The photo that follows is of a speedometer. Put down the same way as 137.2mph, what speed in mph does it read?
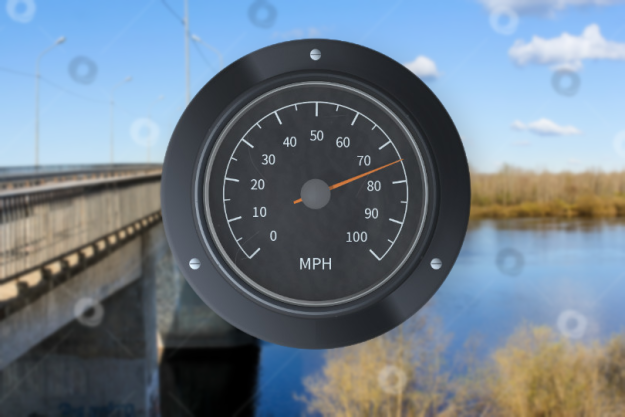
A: 75mph
